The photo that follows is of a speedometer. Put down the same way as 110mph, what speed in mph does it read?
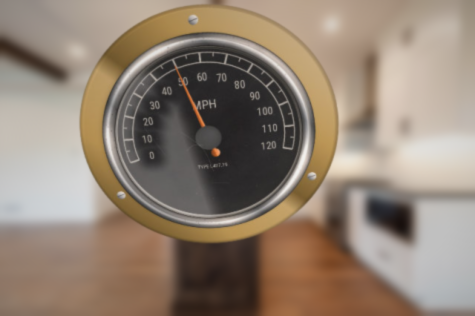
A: 50mph
